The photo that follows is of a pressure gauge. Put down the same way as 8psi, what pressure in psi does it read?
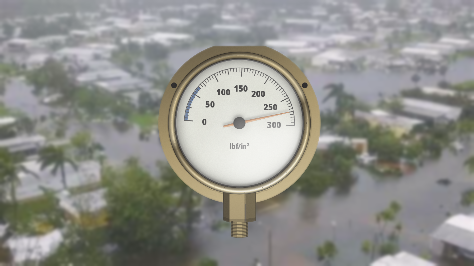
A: 275psi
